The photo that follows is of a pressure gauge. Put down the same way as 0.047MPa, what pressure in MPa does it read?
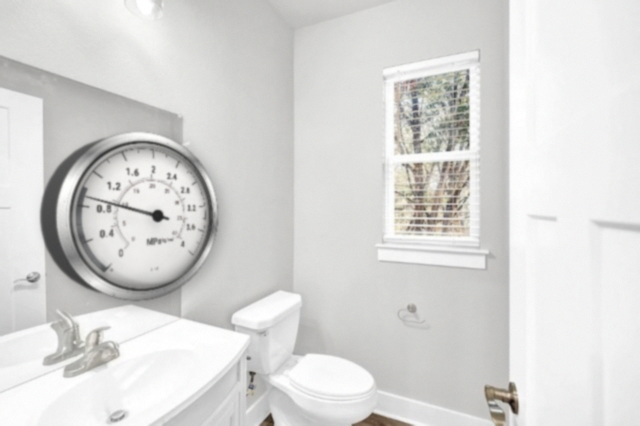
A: 0.9MPa
